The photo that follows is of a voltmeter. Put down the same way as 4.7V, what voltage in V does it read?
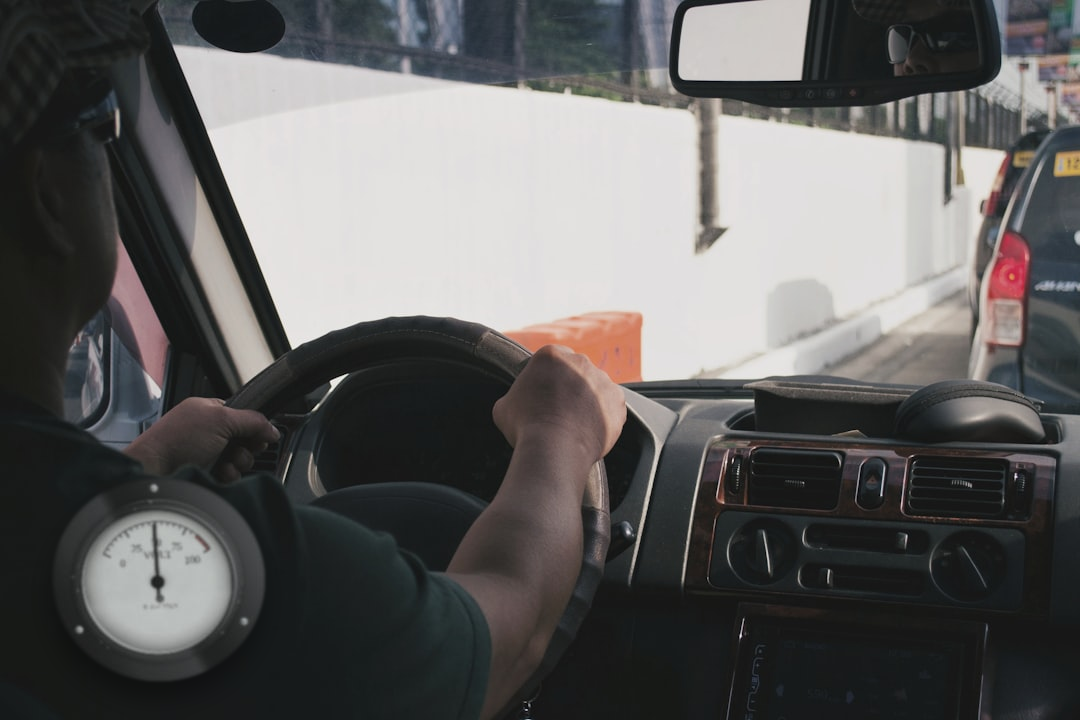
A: 50V
